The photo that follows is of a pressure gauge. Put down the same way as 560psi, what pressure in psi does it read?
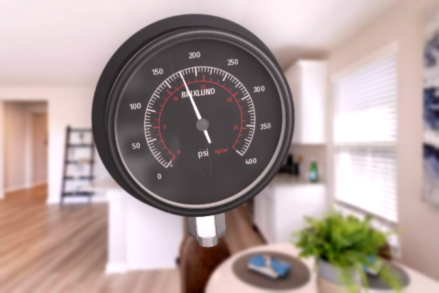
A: 175psi
